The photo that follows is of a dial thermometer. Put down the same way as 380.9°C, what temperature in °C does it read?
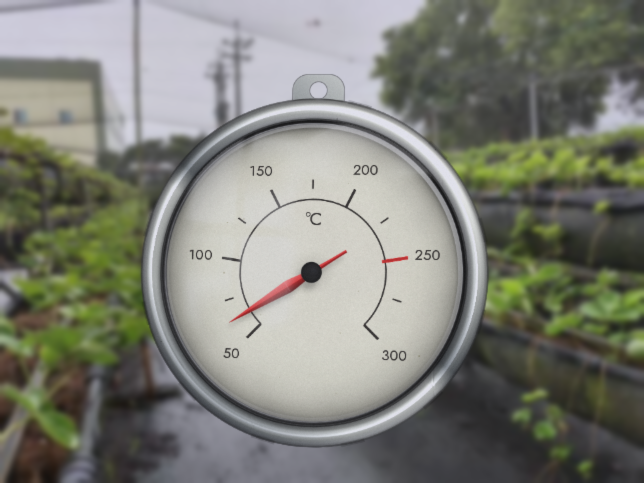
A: 62.5°C
